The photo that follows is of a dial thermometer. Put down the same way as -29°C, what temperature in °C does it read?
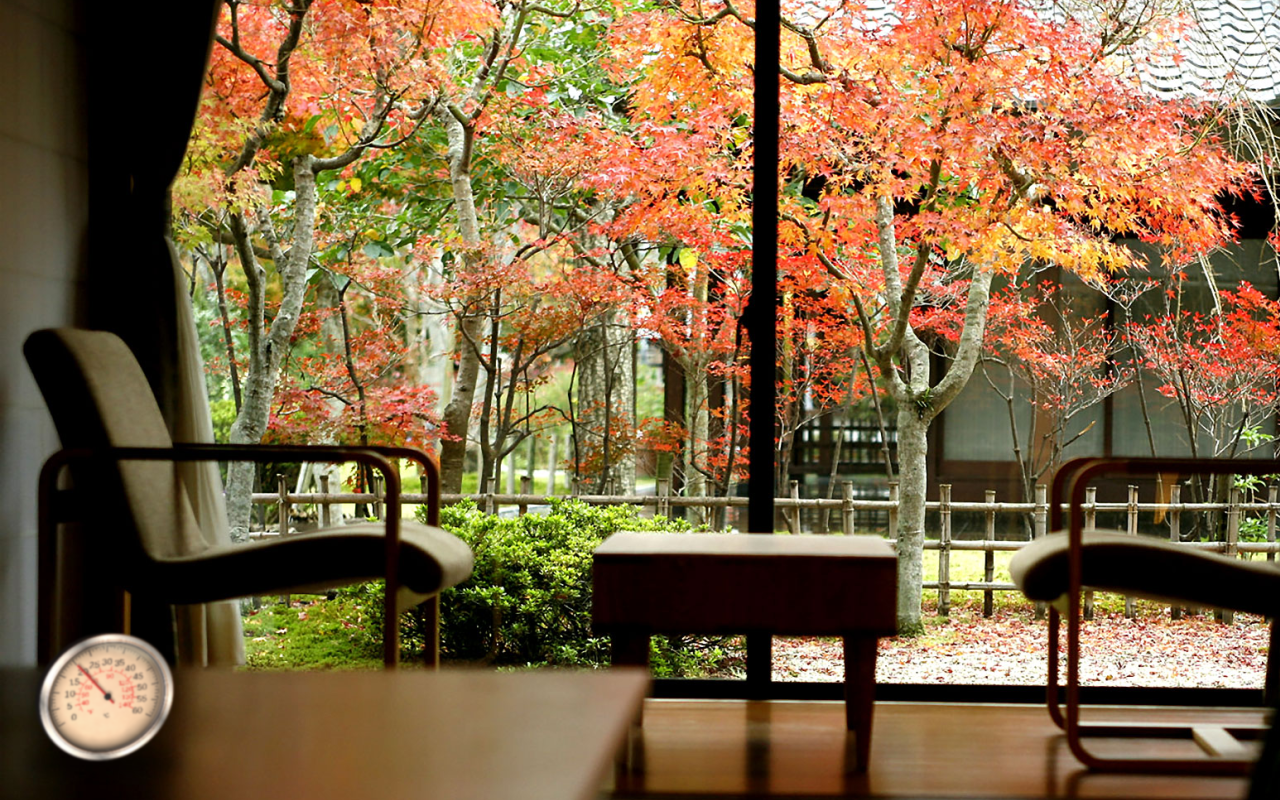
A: 20°C
